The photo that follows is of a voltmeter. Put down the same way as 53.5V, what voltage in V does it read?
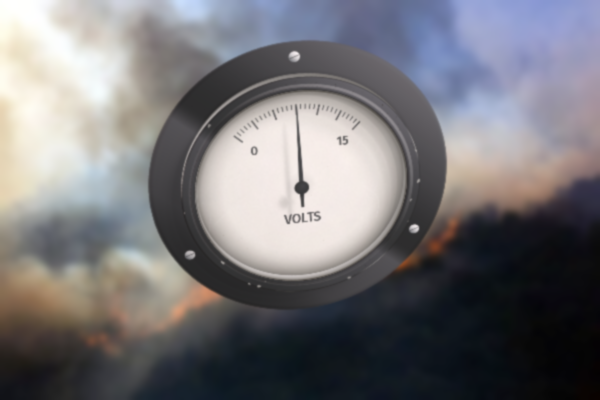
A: 7.5V
